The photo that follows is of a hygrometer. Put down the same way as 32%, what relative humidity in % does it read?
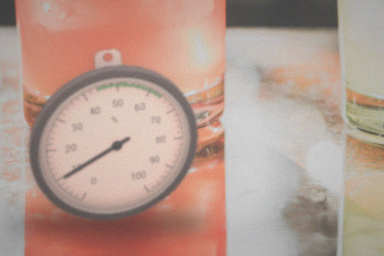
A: 10%
